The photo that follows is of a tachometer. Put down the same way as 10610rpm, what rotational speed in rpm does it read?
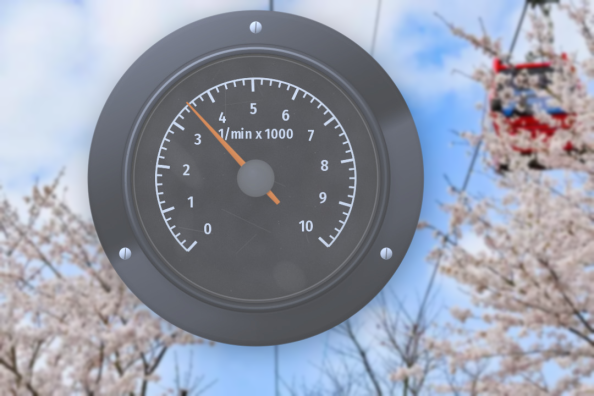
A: 3500rpm
